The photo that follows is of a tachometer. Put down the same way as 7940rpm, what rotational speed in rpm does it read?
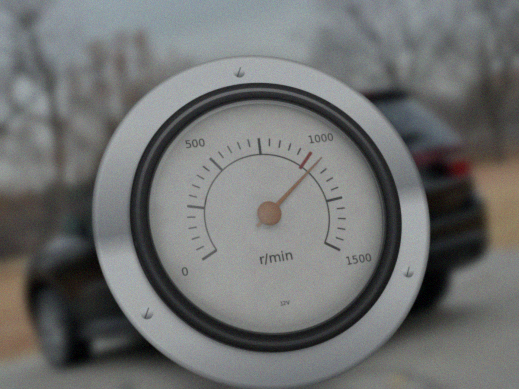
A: 1050rpm
